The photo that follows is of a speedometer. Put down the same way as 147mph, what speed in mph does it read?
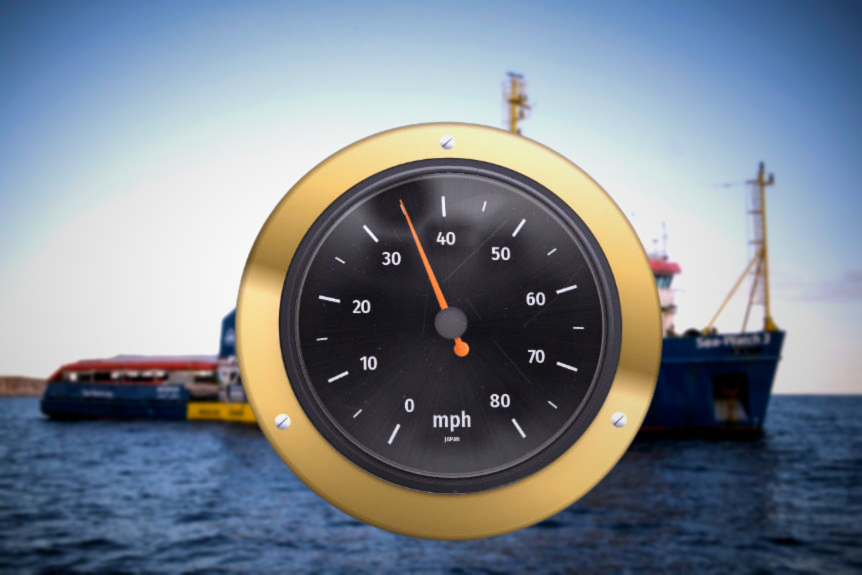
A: 35mph
